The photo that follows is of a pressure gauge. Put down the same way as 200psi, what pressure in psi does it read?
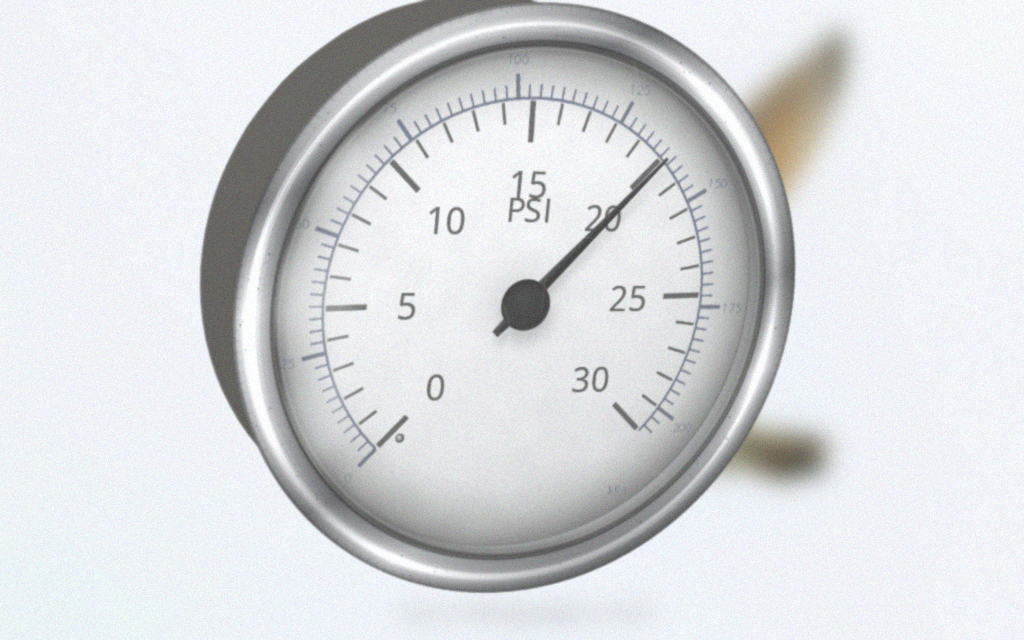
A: 20psi
